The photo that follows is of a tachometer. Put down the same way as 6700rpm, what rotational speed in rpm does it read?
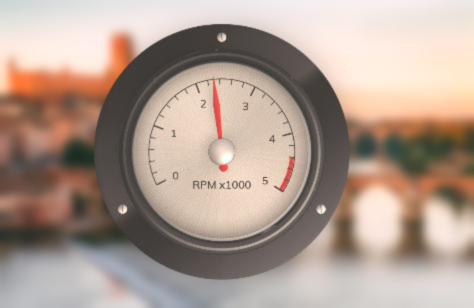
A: 2300rpm
